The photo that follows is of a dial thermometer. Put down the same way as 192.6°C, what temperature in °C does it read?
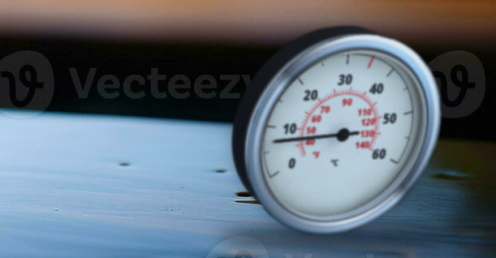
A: 7.5°C
